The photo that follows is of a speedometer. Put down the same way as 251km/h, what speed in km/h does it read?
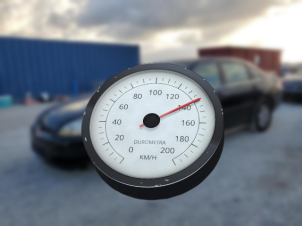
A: 140km/h
